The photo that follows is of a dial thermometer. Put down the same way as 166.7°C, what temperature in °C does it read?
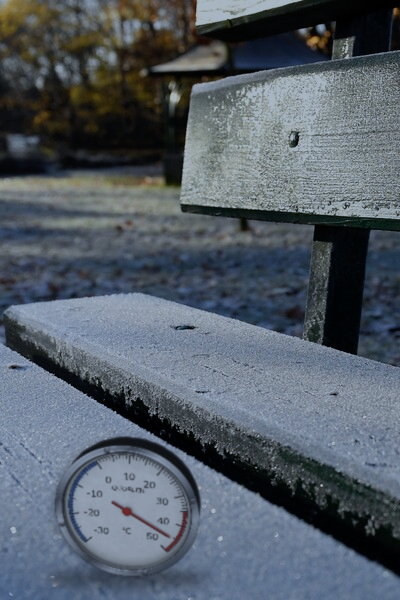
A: 45°C
